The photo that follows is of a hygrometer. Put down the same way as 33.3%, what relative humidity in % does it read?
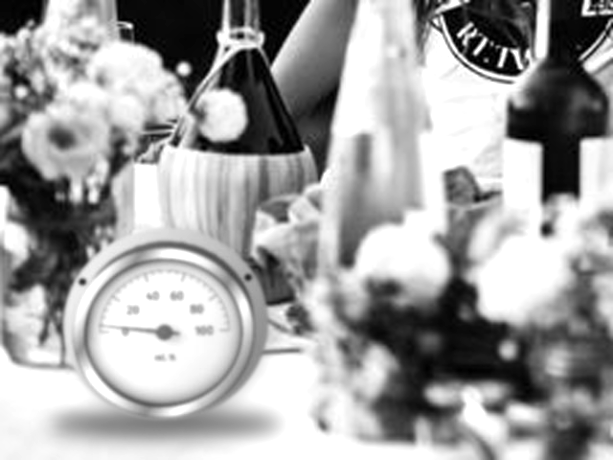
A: 4%
